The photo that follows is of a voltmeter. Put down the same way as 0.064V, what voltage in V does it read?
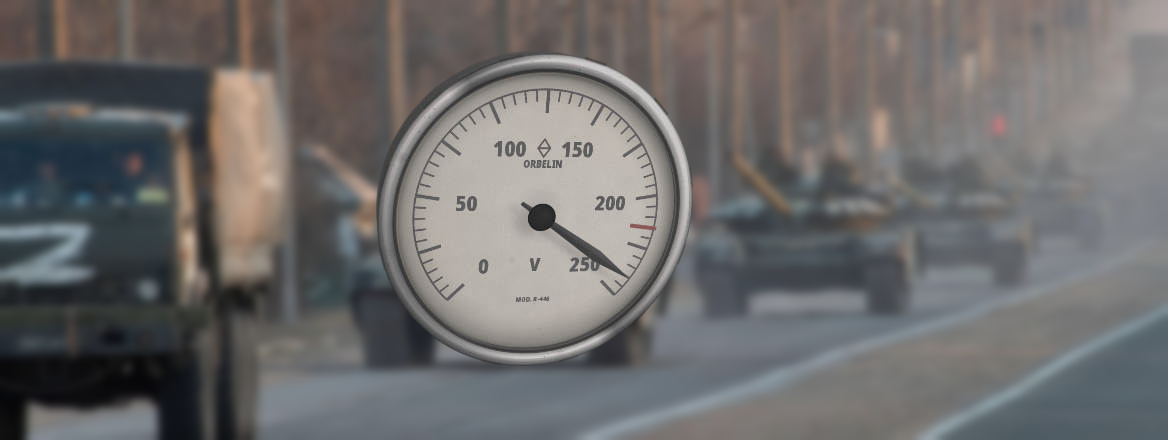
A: 240V
